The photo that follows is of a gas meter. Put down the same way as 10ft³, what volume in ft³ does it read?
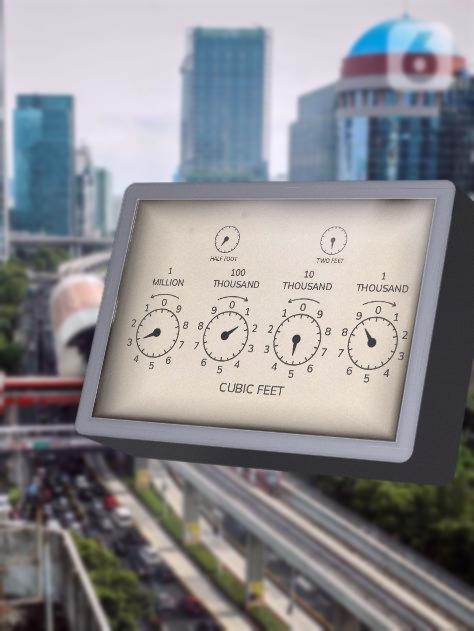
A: 314900ft³
